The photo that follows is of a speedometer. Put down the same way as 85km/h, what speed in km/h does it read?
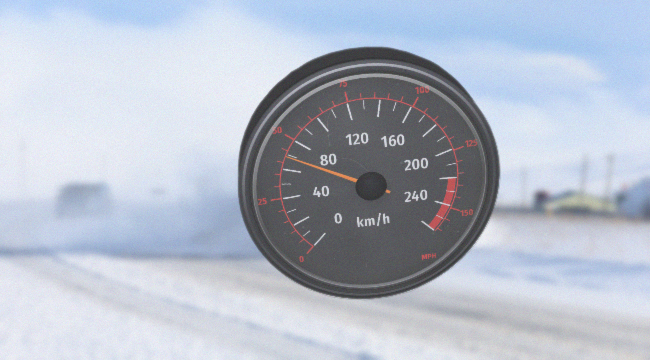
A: 70km/h
